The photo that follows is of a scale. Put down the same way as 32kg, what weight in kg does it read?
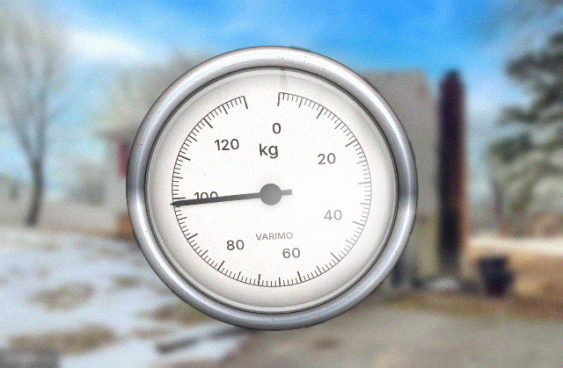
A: 99kg
